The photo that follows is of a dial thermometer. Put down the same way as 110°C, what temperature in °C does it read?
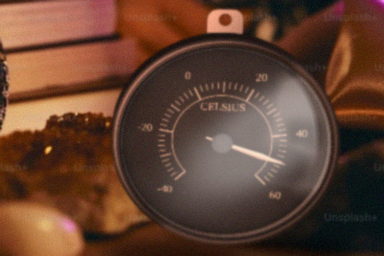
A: 50°C
